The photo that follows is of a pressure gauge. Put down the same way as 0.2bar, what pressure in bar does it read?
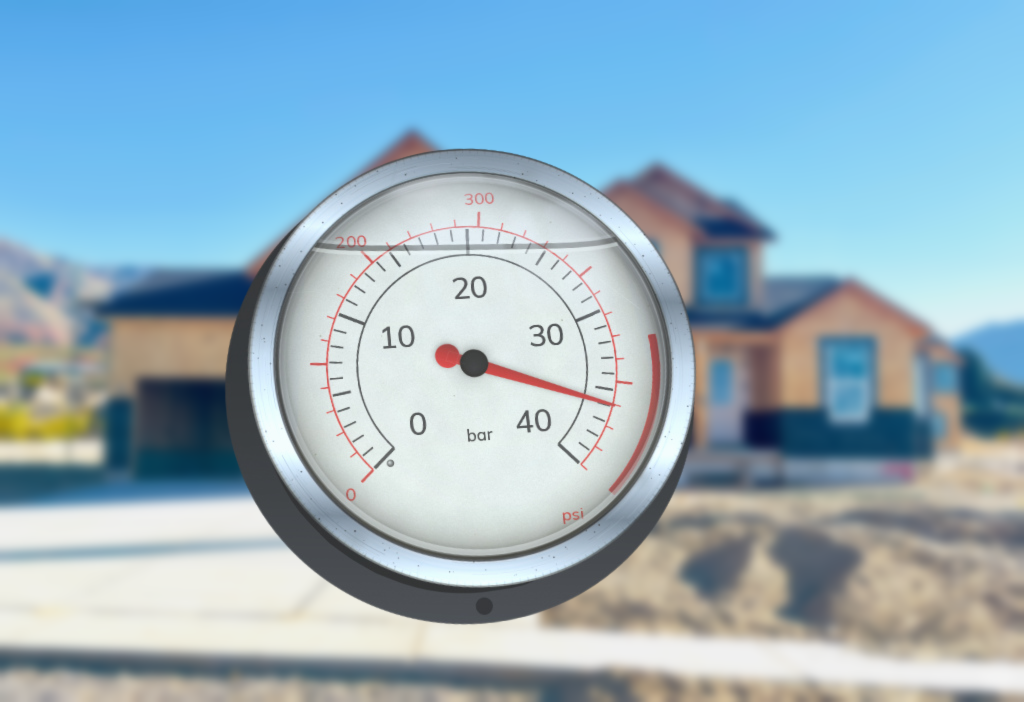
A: 36bar
